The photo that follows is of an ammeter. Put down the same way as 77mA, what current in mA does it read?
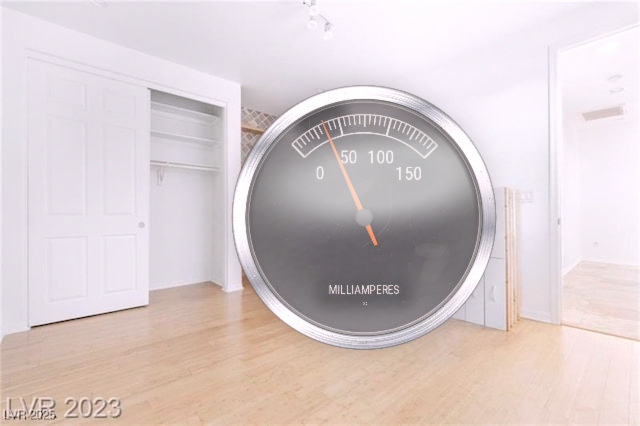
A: 35mA
